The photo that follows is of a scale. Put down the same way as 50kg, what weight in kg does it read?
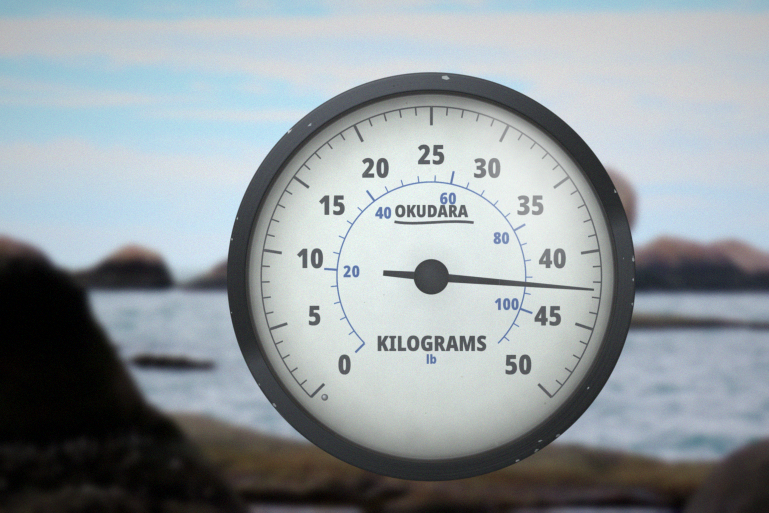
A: 42.5kg
